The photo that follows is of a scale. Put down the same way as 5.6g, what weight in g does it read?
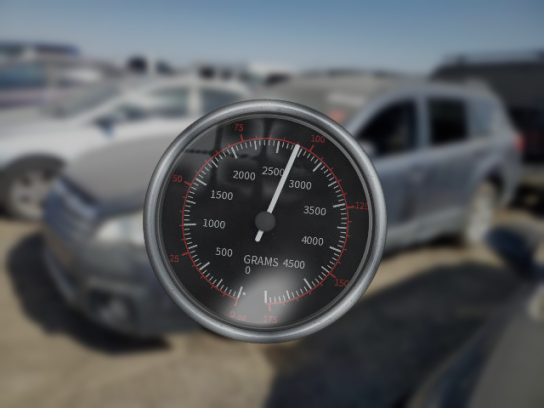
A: 2700g
